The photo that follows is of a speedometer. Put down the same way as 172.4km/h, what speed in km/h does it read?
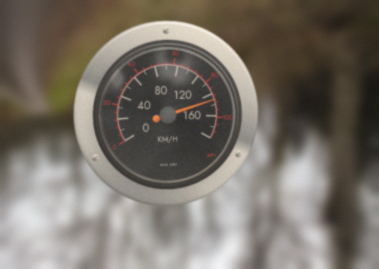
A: 145km/h
